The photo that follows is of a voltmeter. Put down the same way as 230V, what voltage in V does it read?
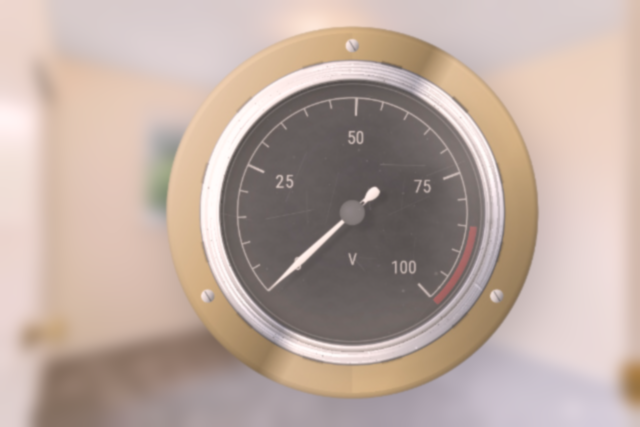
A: 0V
